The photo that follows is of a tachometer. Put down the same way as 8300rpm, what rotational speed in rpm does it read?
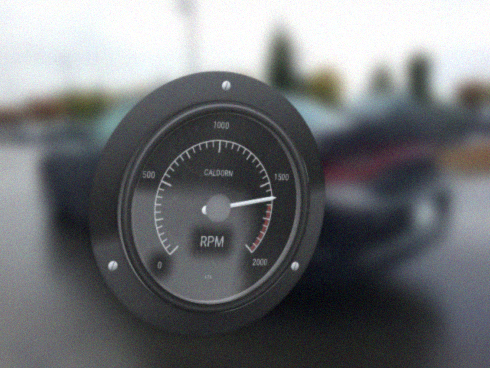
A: 1600rpm
